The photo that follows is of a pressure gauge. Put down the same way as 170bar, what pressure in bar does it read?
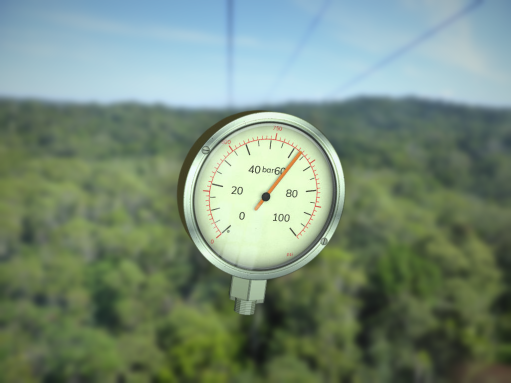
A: 62.5bar
